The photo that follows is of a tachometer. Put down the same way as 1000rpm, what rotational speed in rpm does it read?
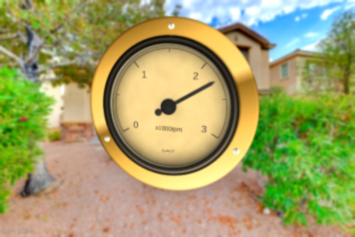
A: 2250rpm
